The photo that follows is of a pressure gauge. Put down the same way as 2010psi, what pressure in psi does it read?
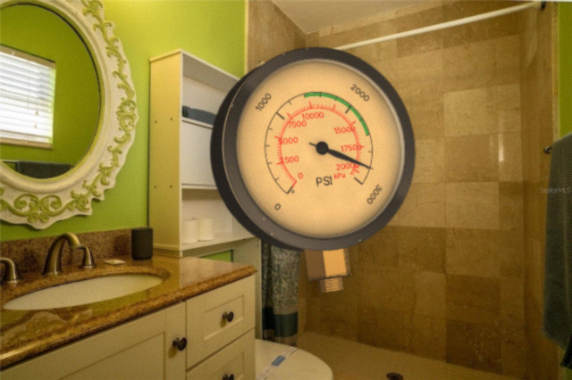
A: 2800psi
